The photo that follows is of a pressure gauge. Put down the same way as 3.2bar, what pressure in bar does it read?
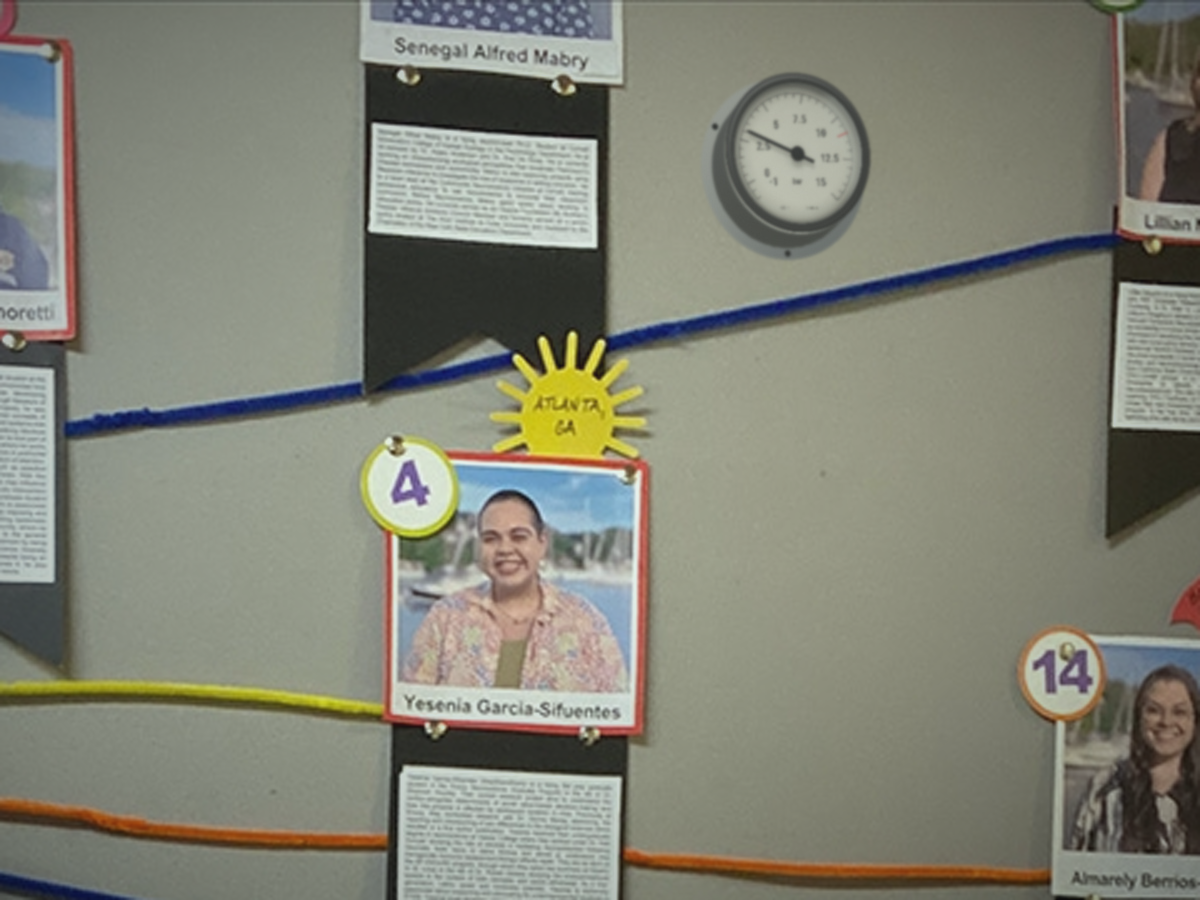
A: 3bar
